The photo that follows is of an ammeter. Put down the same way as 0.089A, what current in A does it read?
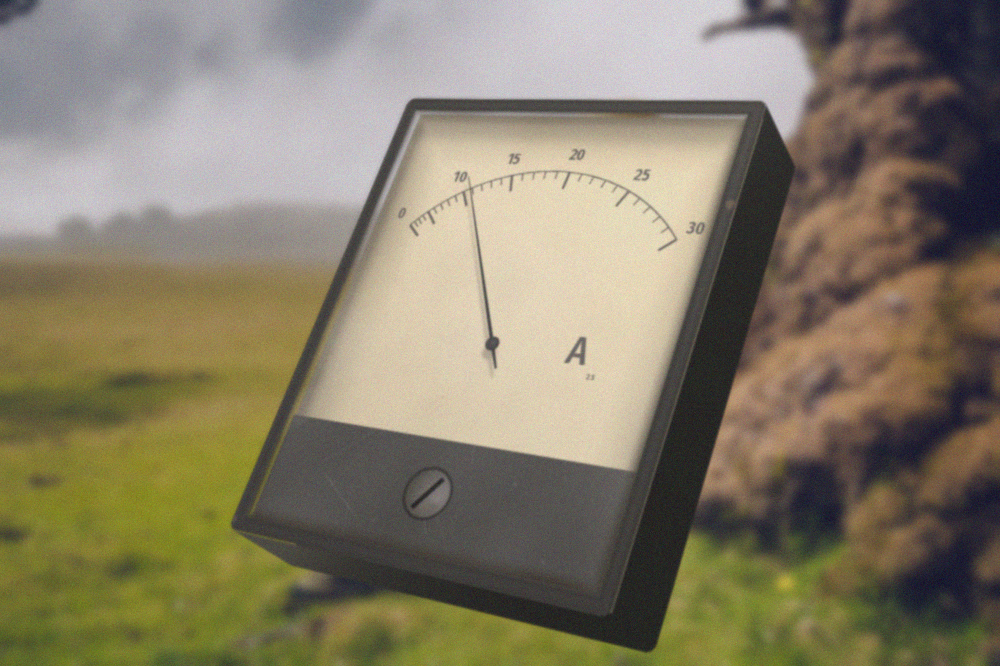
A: 11A
